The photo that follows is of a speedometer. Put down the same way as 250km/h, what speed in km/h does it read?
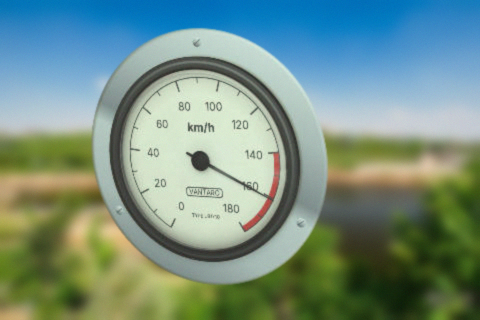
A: 160km/h
